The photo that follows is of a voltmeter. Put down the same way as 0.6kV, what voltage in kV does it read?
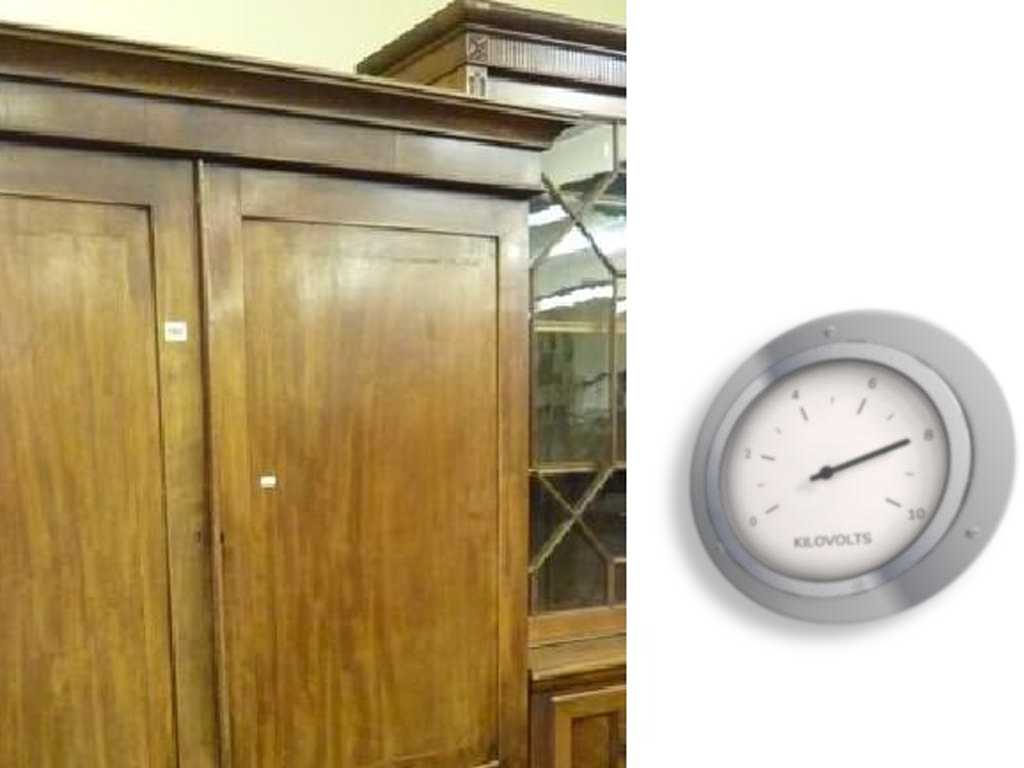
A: 8kV
